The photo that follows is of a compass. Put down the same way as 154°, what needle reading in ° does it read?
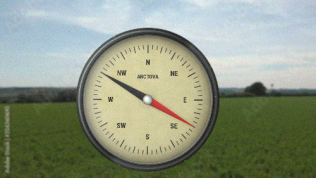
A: 120°
